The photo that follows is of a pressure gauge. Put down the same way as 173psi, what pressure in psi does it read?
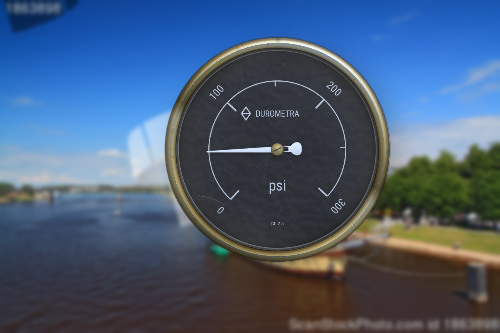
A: 50psi
